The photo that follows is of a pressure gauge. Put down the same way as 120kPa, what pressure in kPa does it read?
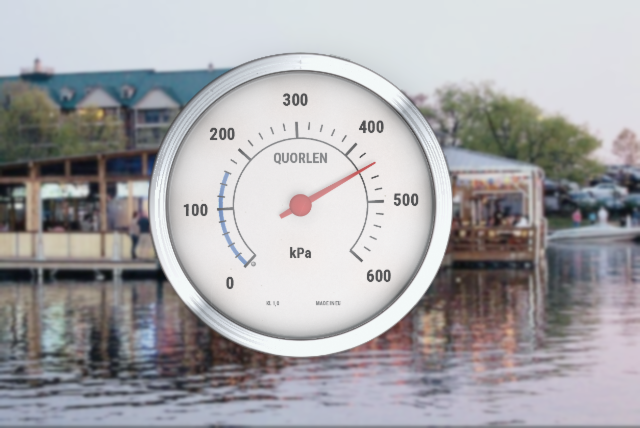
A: 440kPa
